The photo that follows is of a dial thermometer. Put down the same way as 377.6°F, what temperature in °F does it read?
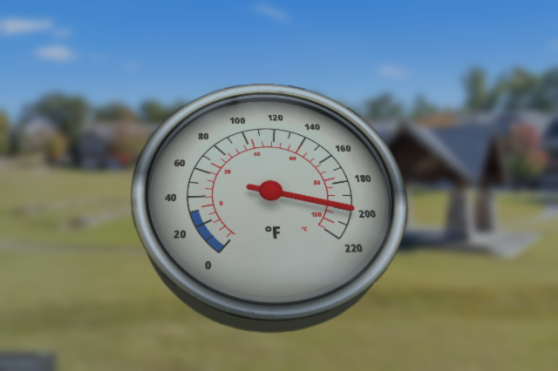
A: 200°F
